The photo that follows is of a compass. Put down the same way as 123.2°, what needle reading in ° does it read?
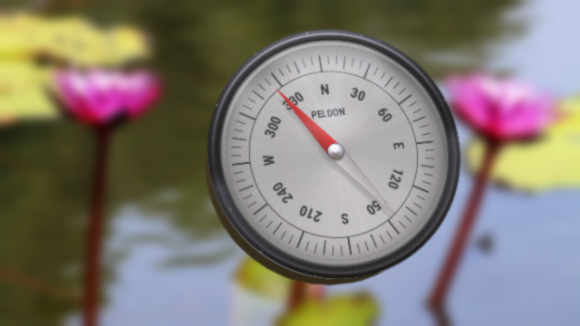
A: 325°
